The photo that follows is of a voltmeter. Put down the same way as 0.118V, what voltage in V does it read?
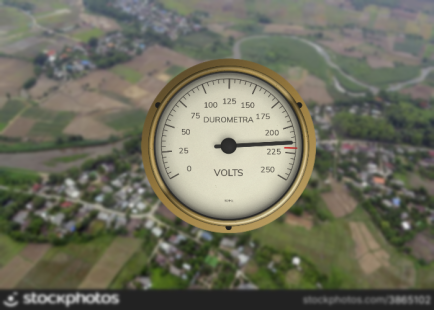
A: 215V
